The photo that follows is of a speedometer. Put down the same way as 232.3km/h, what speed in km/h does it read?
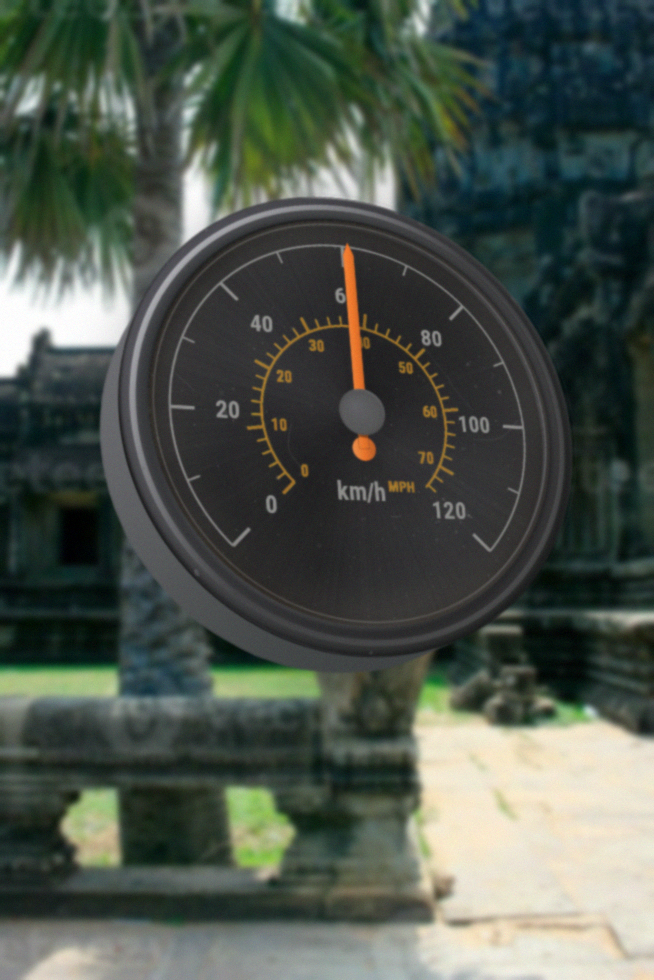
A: 60km/h
